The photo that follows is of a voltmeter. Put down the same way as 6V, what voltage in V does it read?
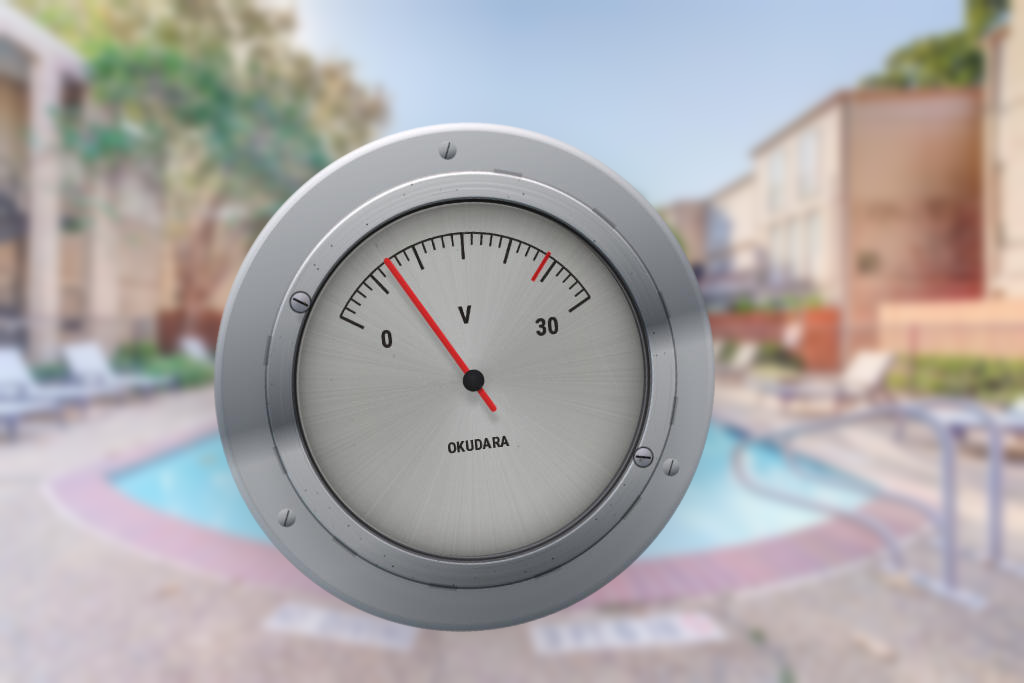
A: 7V
